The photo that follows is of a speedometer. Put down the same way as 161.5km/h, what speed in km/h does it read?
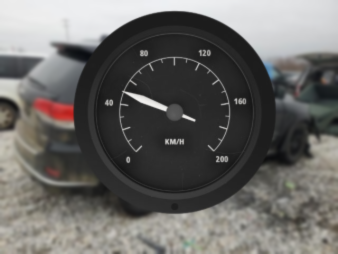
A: 50km/h
